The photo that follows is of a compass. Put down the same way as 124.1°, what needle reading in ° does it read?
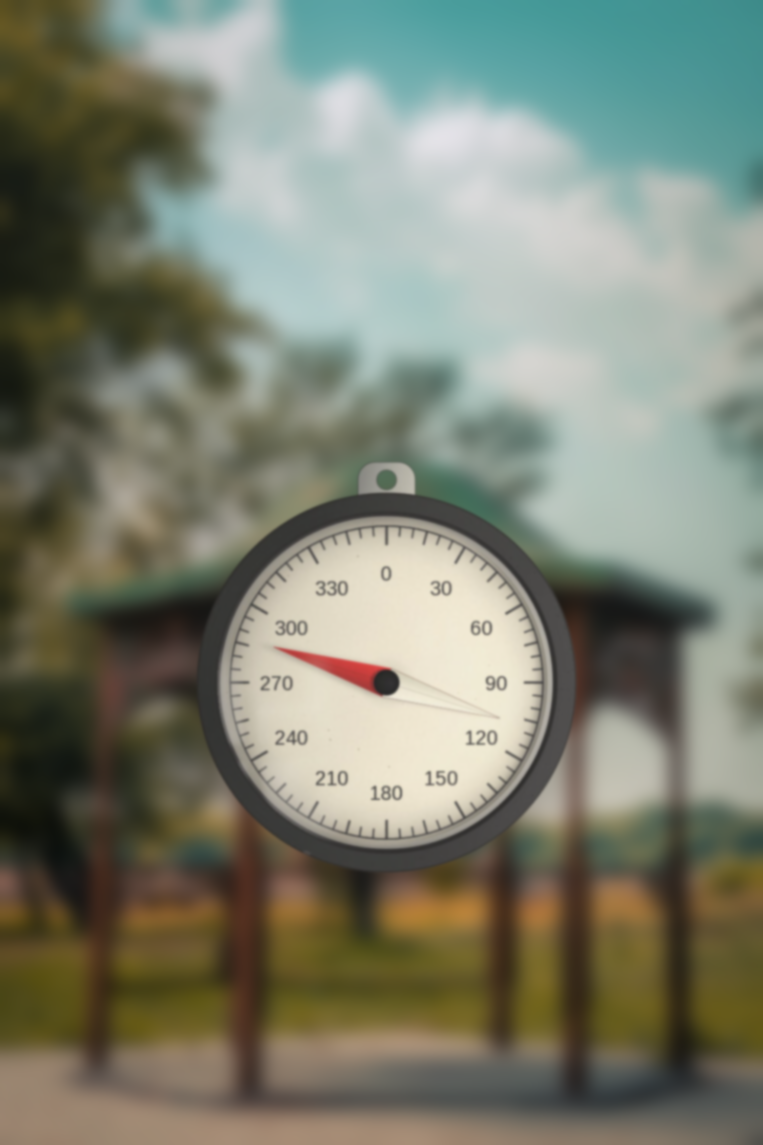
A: 287.5°
